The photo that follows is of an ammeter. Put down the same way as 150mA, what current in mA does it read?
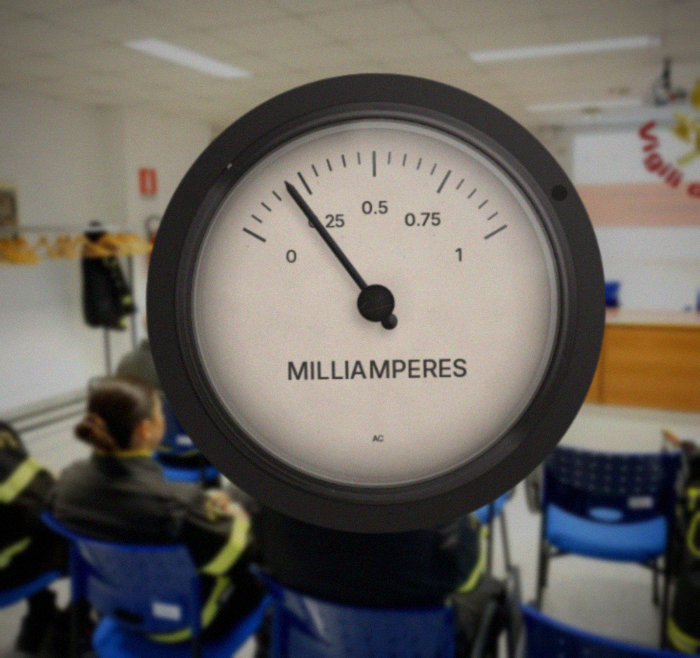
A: 0.2mA
